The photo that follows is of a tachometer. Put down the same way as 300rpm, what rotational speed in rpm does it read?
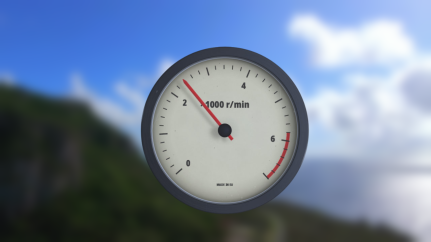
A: 2400rpm
